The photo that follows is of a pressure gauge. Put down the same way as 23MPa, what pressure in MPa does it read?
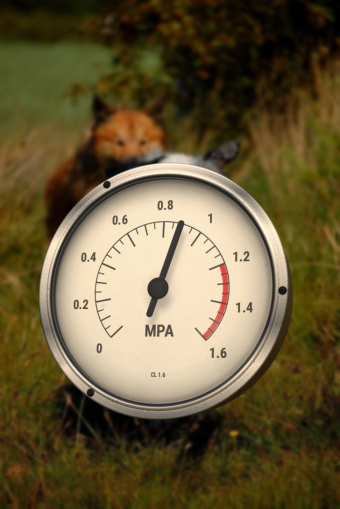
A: 0.9MPa
